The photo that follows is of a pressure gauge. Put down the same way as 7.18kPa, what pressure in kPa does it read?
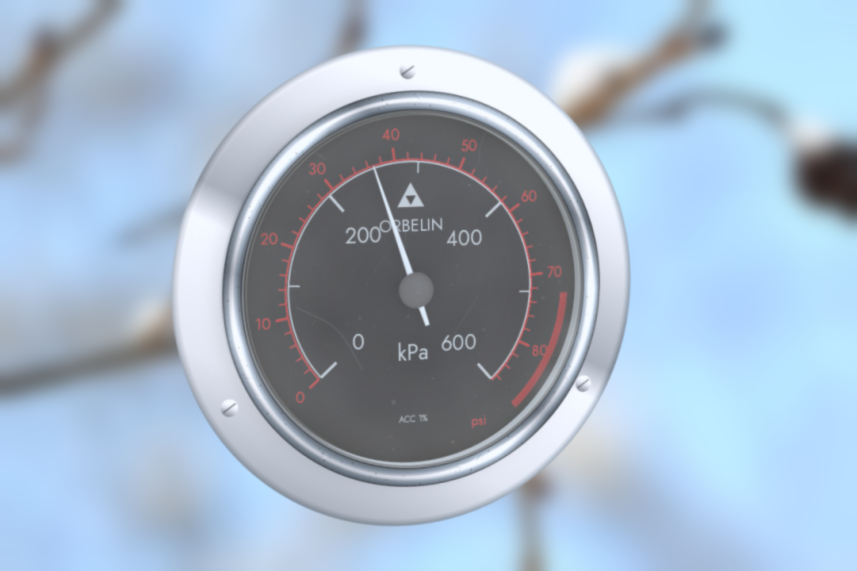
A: 250kPa
